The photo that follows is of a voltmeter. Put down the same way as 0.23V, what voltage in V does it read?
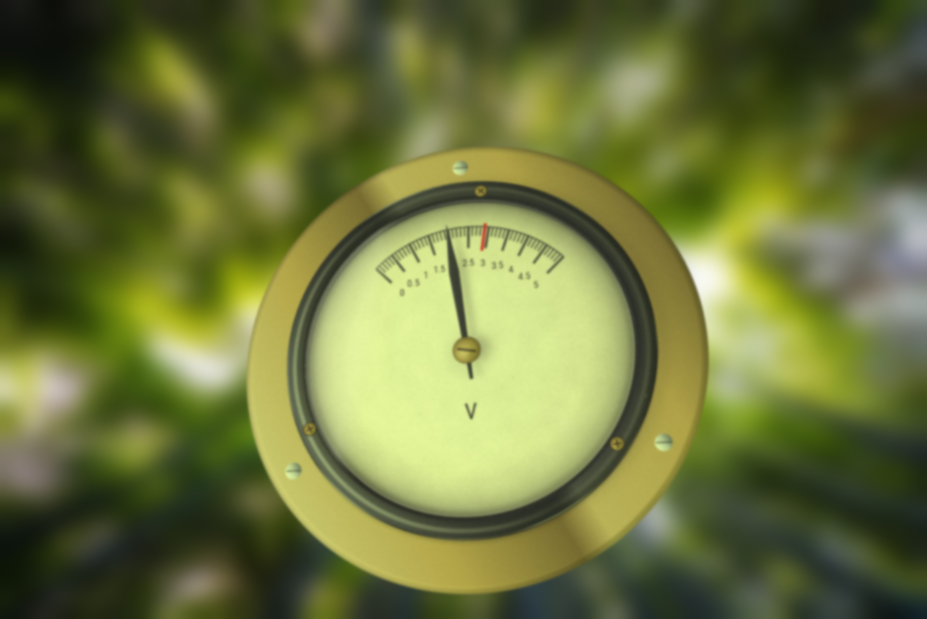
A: 2V
